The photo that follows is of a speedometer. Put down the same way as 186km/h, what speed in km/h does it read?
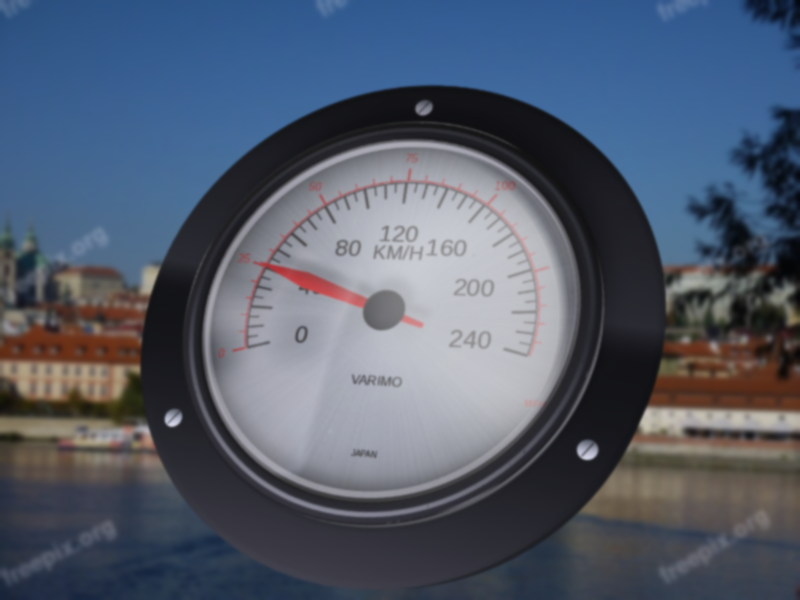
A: 40km/h
